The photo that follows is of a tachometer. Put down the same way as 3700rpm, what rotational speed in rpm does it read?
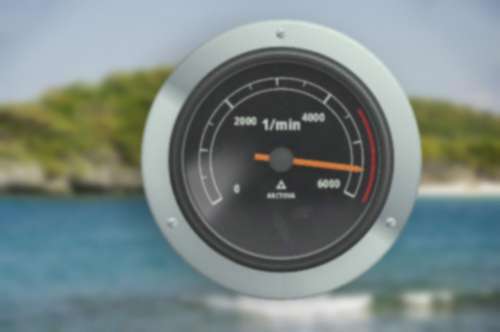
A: 5500rpm
